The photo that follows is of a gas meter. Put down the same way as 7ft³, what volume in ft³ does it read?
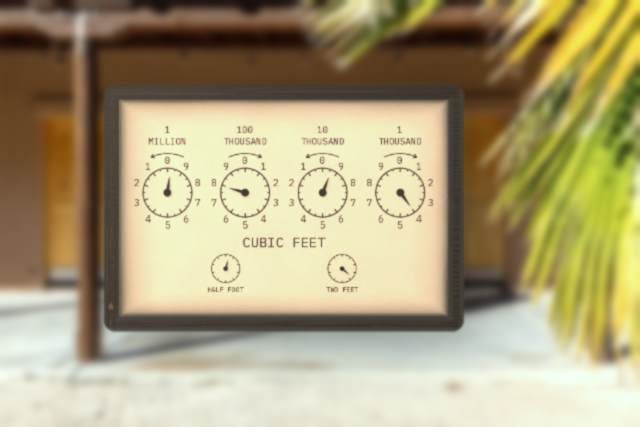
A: 979400ft³
